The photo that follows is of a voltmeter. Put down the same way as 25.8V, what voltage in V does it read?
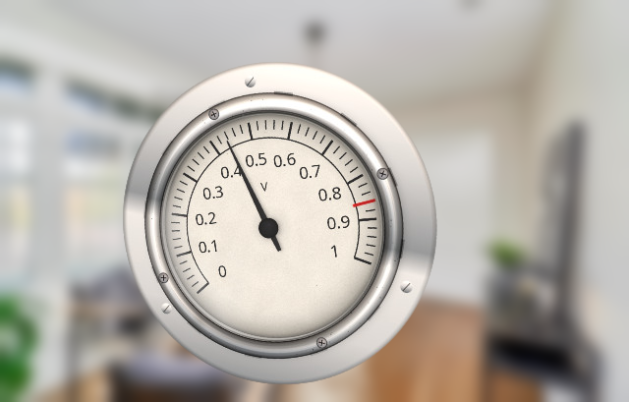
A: 0.44V
